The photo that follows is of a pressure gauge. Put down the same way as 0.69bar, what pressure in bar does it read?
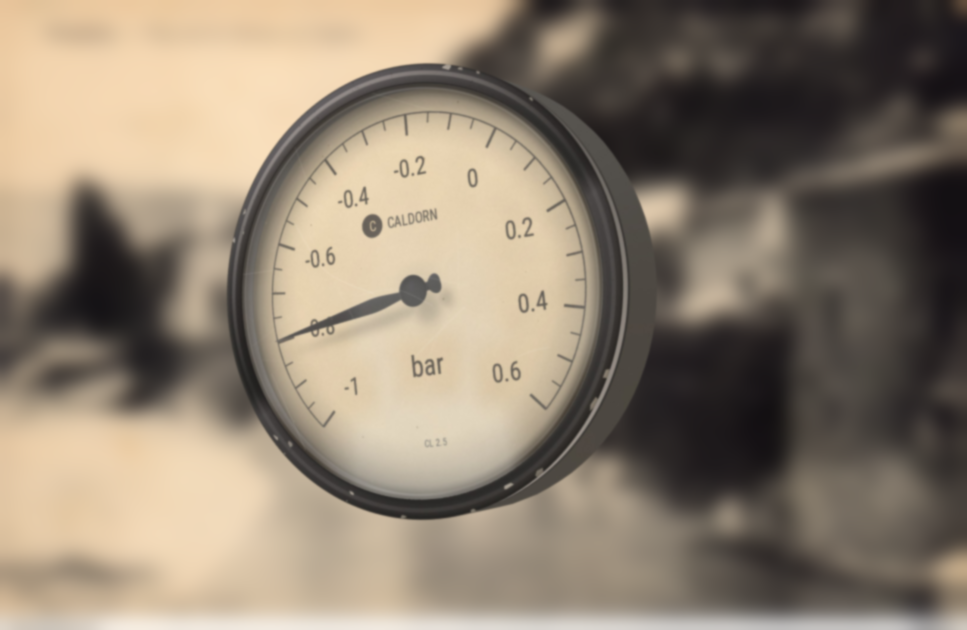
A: -0.8bar
